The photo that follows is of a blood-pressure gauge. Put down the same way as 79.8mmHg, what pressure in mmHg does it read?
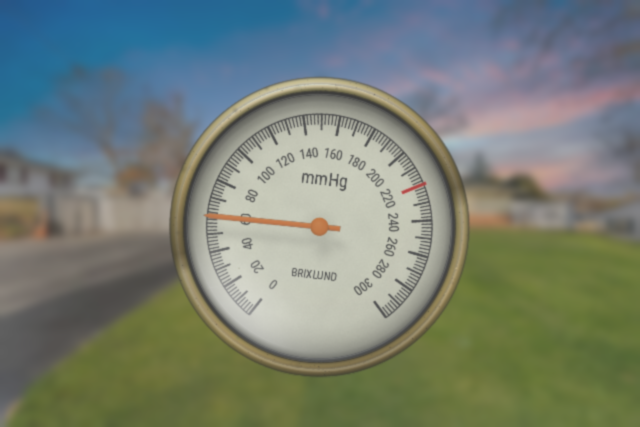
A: 60mmHg
